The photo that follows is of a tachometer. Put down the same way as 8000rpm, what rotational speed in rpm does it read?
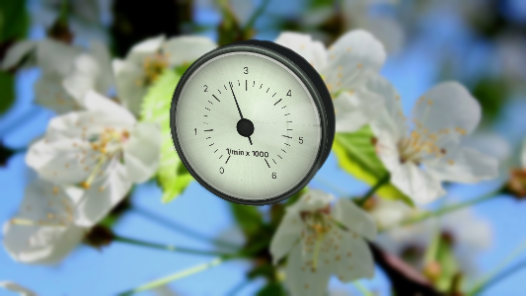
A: 2600rpm
